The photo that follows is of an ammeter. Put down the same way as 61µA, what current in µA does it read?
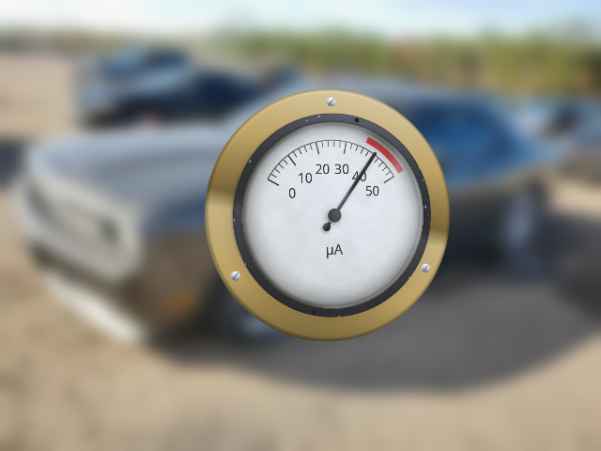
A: 40µA
